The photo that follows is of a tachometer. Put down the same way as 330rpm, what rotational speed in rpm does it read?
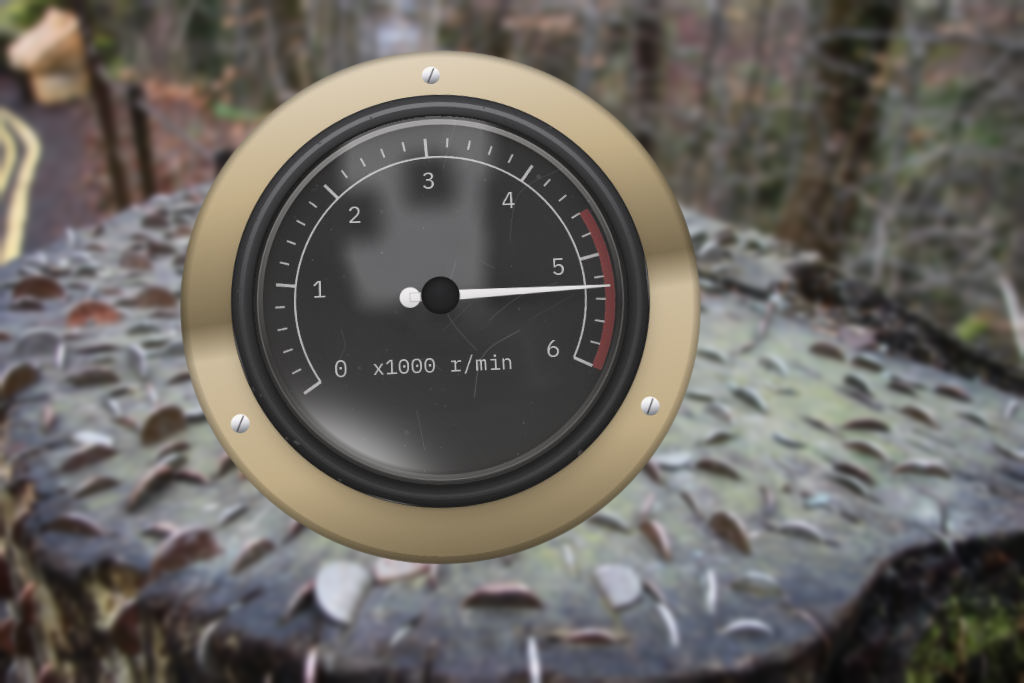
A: 5300rpm
